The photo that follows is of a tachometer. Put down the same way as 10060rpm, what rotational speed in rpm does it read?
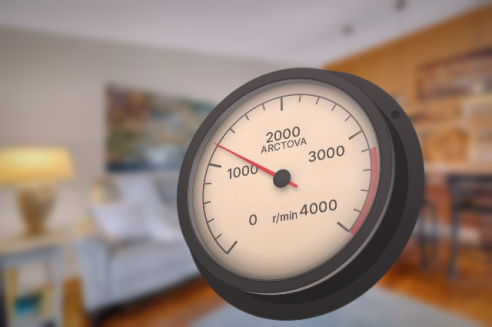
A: 1200rpm
